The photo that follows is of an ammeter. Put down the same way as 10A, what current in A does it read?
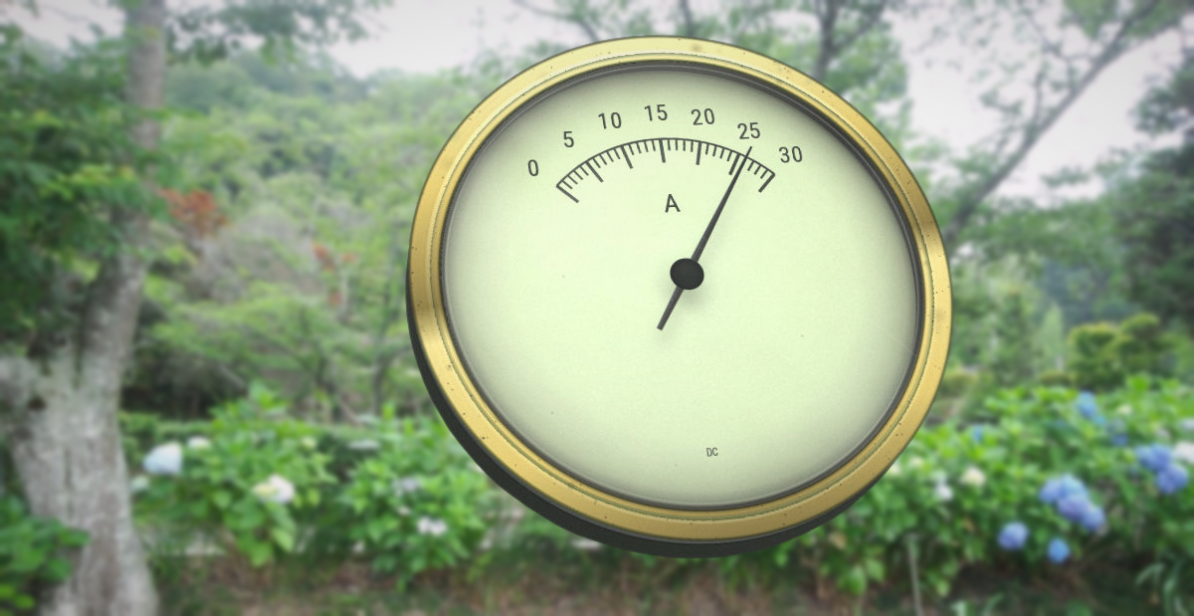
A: 26A
